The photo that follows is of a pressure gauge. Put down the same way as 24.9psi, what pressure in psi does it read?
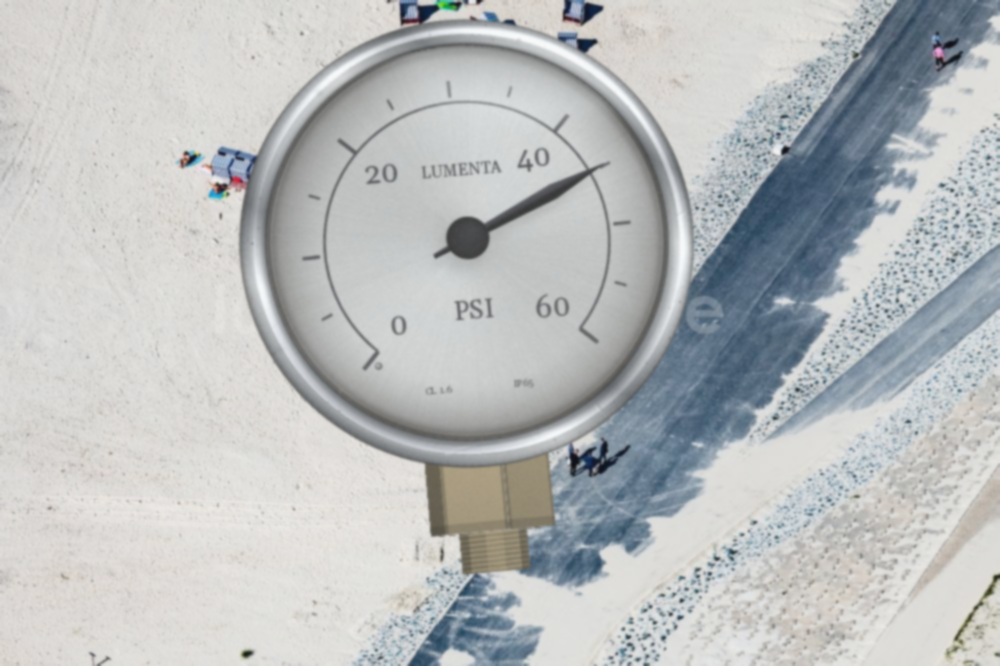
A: 45psi
